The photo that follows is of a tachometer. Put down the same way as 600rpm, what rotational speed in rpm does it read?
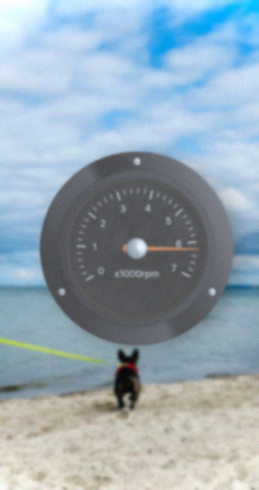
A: 6200rpm
